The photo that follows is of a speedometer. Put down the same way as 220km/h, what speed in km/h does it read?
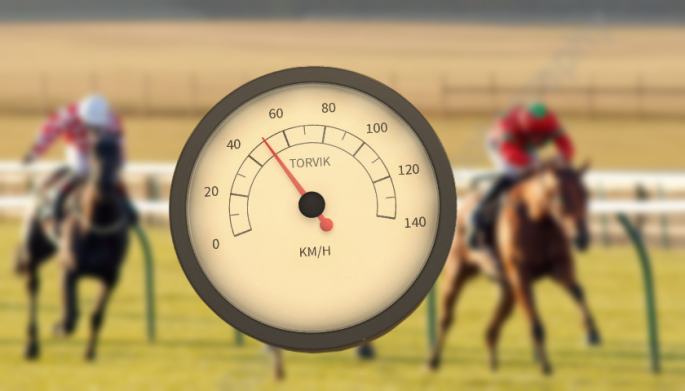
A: 50km/h
